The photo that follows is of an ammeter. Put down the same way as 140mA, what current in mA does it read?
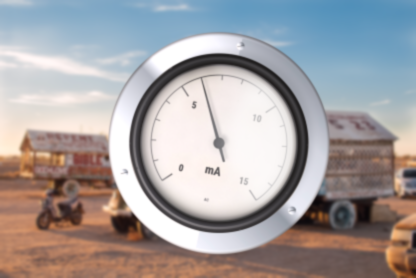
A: 6mA
